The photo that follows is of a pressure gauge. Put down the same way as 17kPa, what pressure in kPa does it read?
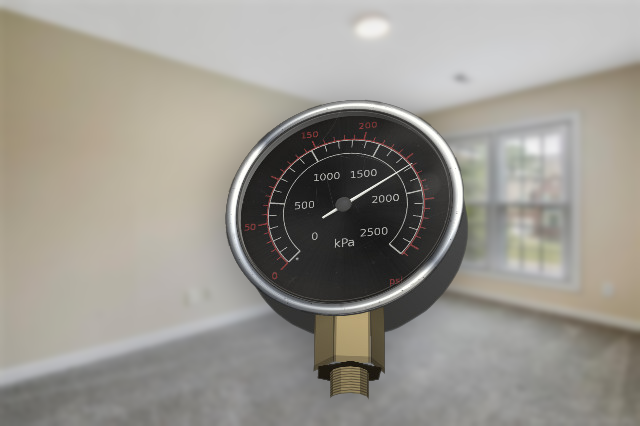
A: 1800kPa
